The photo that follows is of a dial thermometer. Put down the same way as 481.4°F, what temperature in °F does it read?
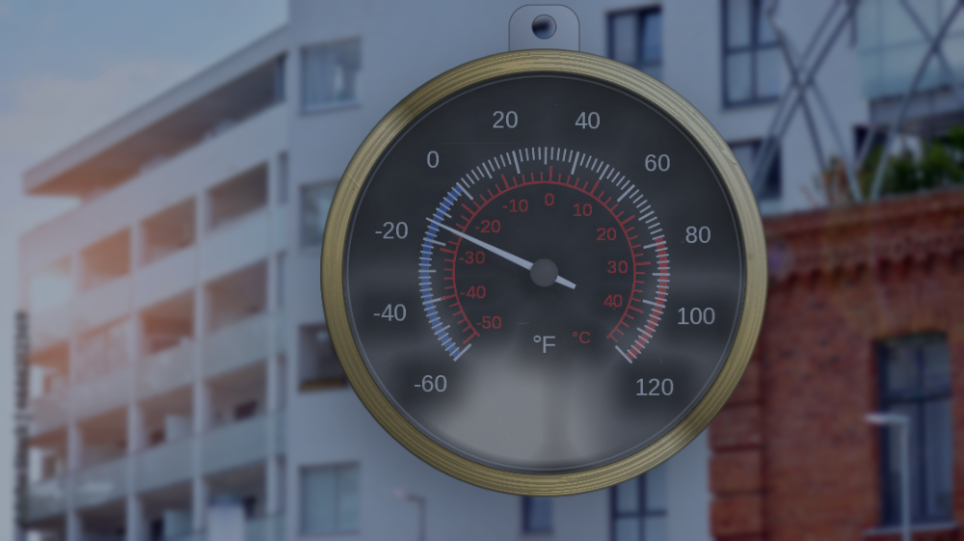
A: -14°F
